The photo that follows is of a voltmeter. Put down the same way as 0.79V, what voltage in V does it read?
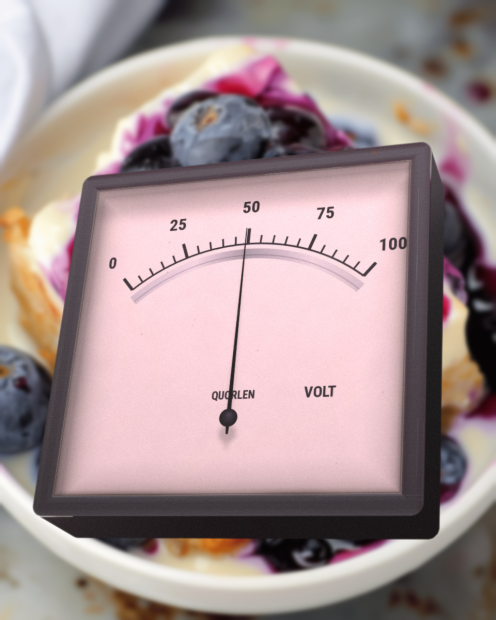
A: 50V
